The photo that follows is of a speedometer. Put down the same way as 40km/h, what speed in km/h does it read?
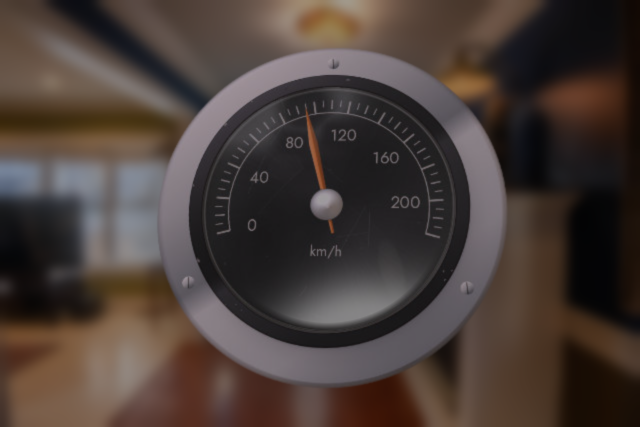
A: 95km/h
